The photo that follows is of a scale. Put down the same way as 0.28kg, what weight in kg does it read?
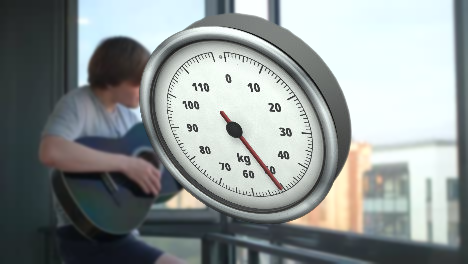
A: 50kg
